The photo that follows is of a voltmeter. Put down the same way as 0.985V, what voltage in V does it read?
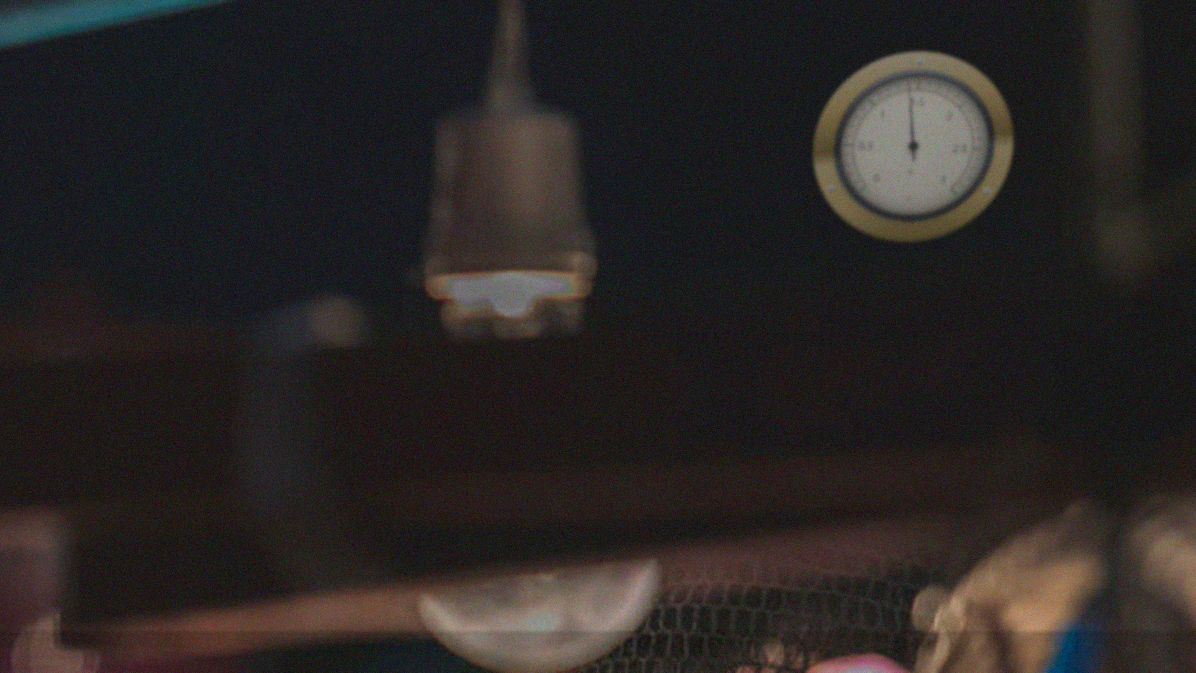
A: 1.4V
